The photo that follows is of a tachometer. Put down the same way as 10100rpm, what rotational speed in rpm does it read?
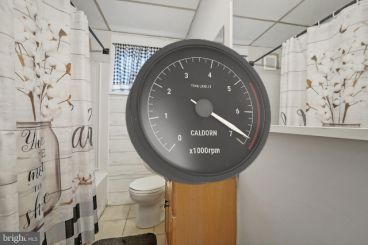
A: 6800rpm
